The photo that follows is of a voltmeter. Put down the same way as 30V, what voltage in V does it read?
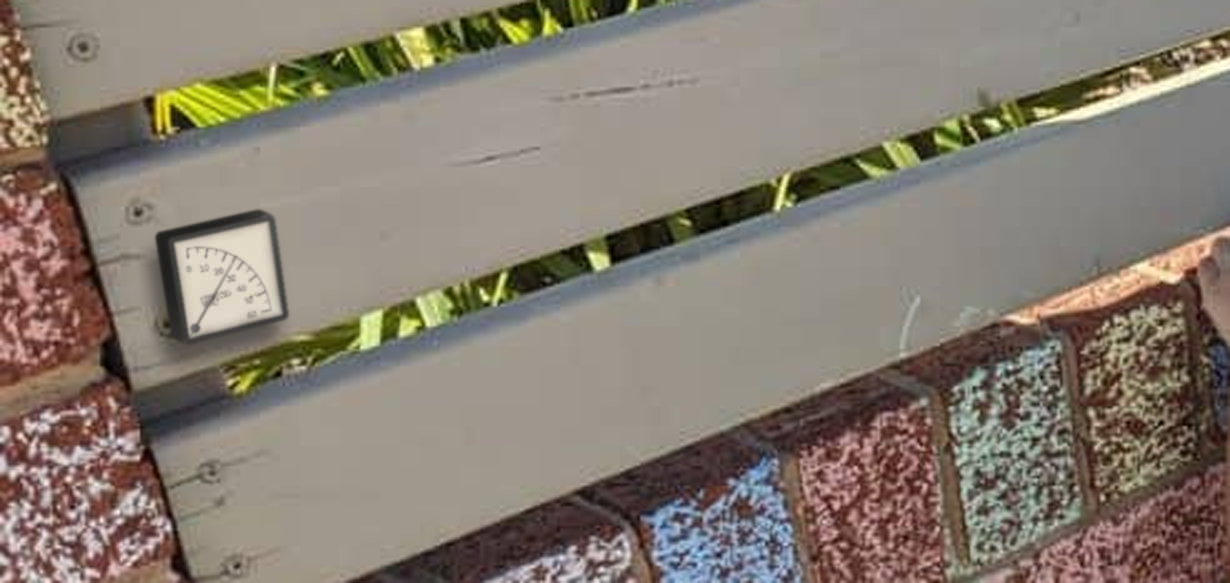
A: 25V
